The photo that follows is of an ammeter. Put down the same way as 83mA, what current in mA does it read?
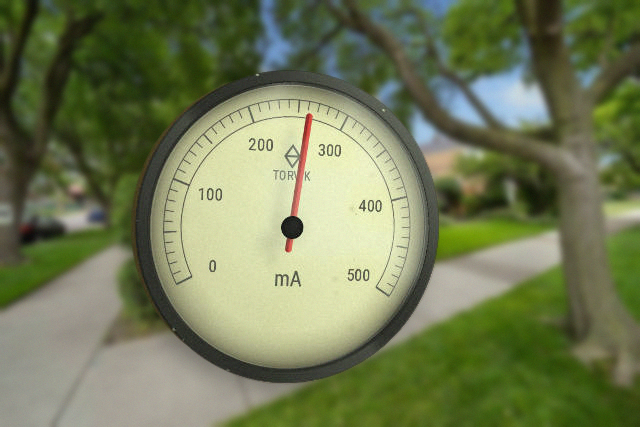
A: 260mA
